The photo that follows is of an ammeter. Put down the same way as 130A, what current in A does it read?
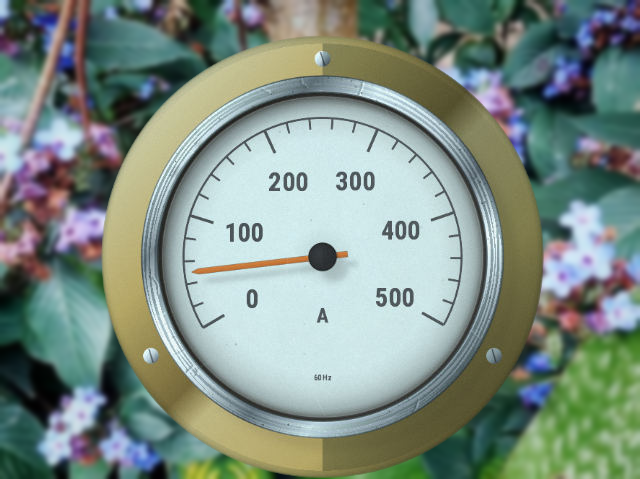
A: 50A
